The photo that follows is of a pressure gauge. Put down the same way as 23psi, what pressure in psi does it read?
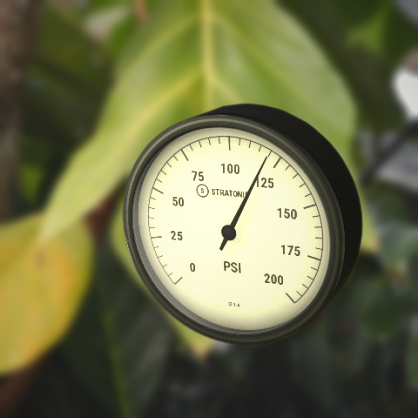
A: 120psi
